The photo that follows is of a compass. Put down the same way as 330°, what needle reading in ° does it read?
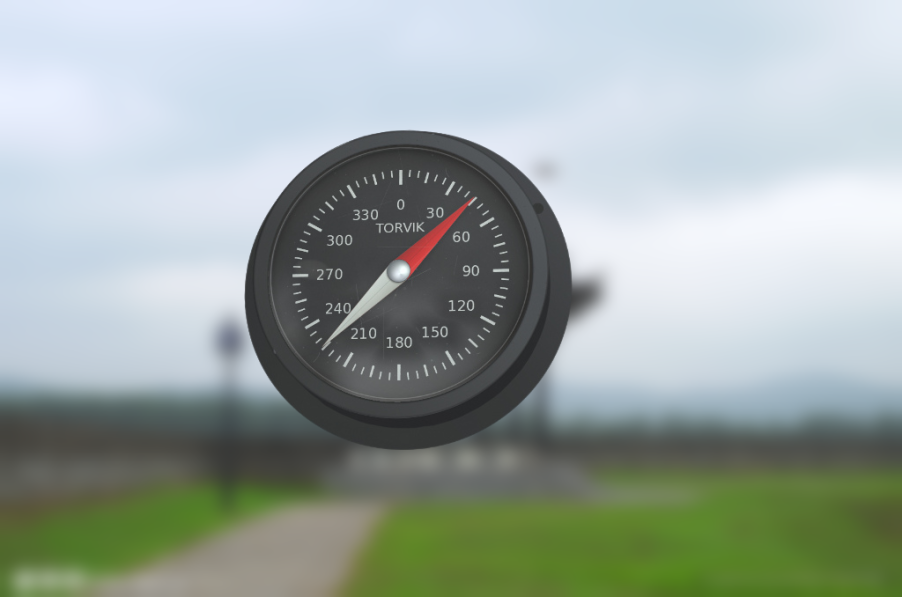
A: 45°
